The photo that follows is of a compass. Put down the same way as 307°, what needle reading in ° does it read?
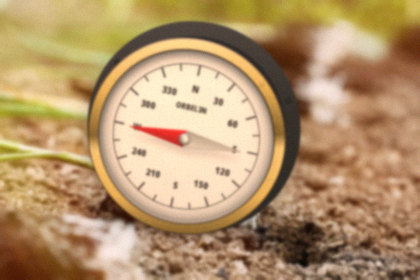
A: 270°
